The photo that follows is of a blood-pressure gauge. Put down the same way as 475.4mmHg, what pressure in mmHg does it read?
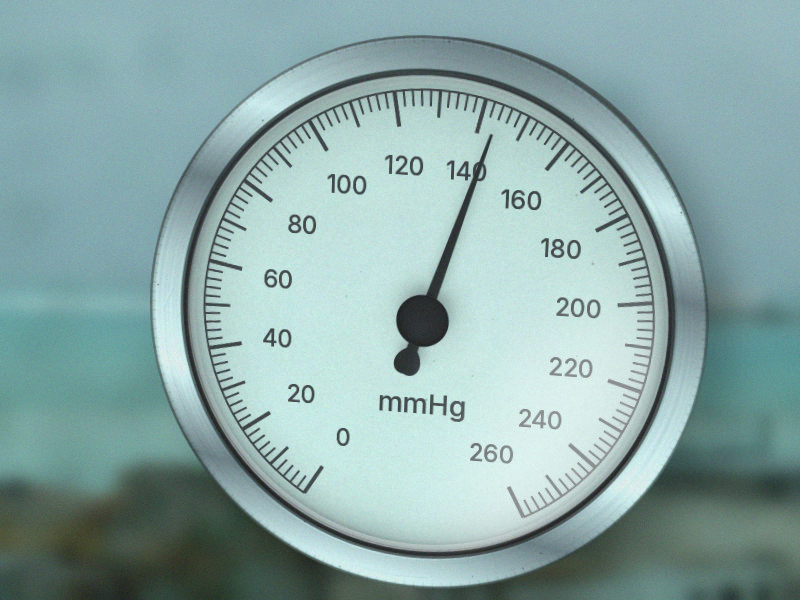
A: 144mmHg
